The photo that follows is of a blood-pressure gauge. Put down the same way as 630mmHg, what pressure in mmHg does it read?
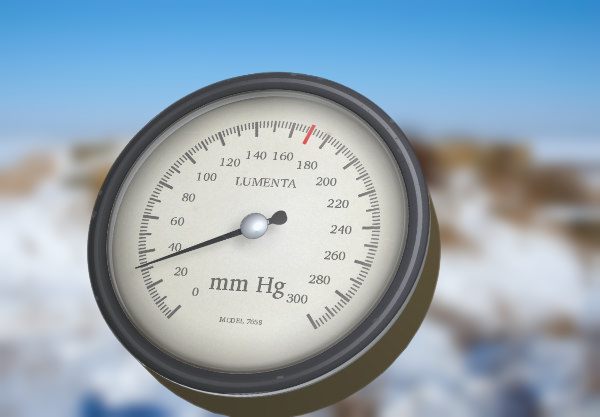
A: 30mmHg
